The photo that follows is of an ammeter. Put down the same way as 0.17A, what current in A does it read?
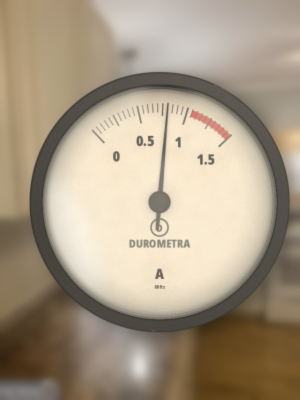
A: 0.8A
